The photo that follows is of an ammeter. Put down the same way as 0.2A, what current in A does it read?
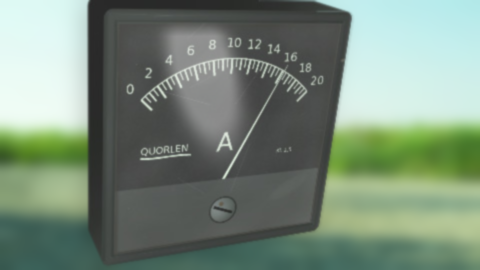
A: 16A
